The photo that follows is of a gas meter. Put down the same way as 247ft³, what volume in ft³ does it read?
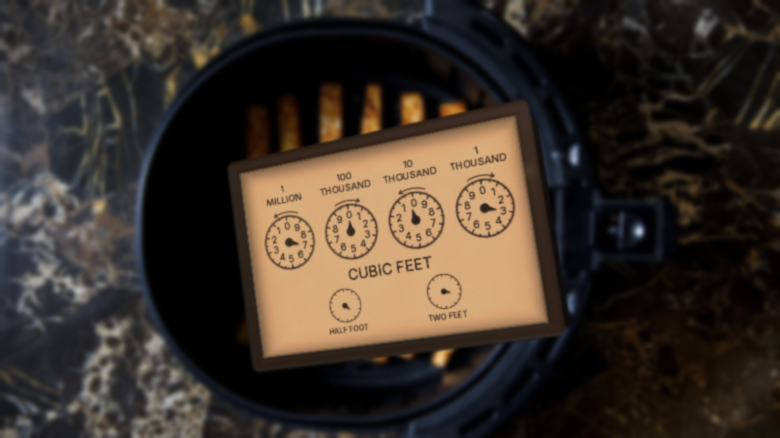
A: 700300ft³
